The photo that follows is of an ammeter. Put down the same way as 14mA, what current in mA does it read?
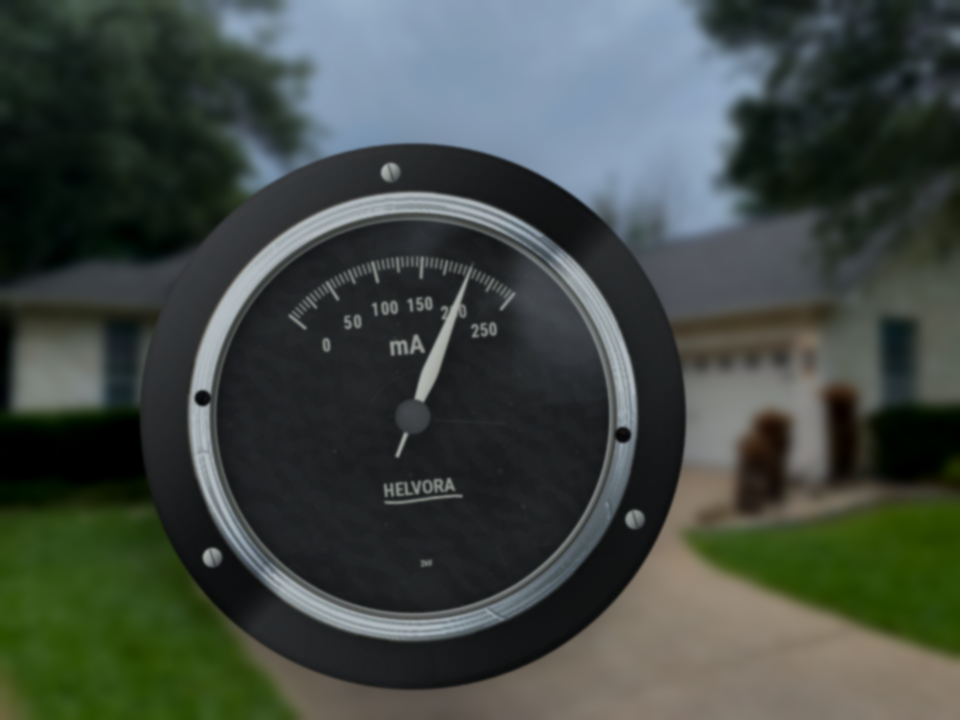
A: 200mA
